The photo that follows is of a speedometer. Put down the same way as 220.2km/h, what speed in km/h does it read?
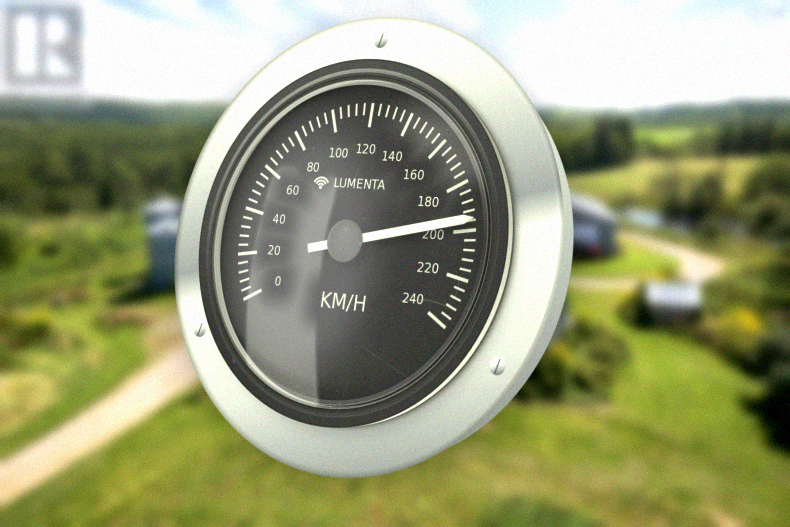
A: 196km/h
